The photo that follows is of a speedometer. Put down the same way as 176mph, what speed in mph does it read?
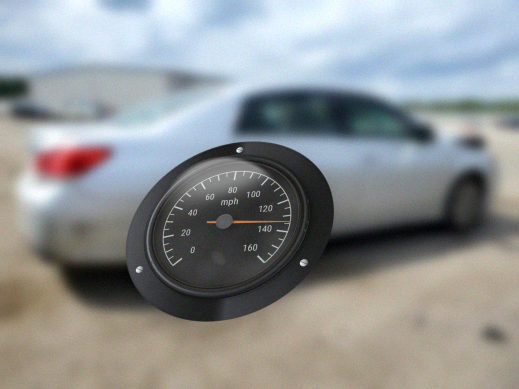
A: 135mph
